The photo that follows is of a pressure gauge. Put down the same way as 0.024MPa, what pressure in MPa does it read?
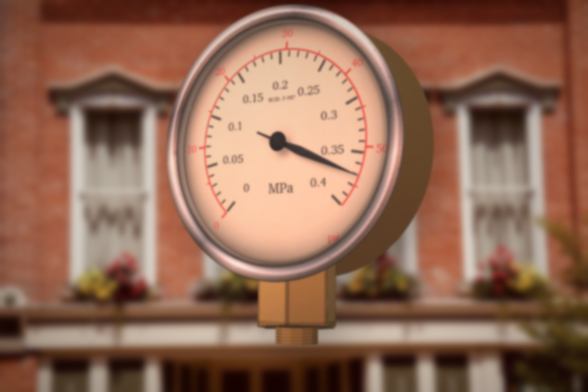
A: 0.37MPa
